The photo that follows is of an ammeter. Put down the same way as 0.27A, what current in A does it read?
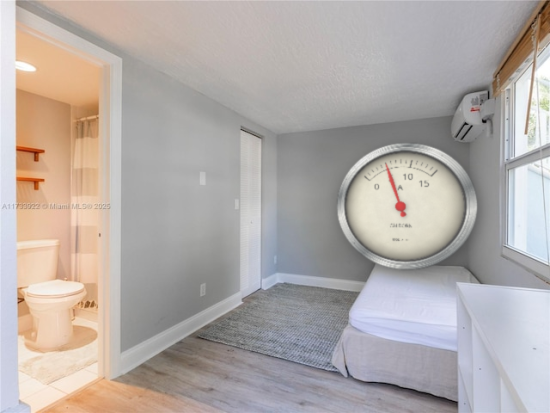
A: 5A
